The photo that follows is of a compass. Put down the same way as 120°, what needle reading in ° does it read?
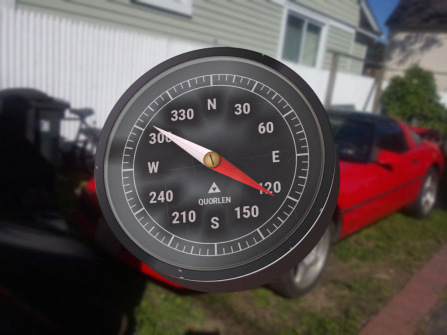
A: 125°
